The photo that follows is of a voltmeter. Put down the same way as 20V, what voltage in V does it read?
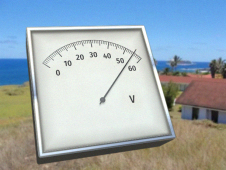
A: 55V
